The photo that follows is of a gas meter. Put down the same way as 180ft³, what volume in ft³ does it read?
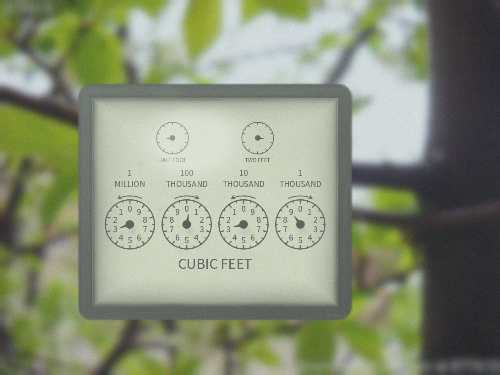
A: 302900ft³
